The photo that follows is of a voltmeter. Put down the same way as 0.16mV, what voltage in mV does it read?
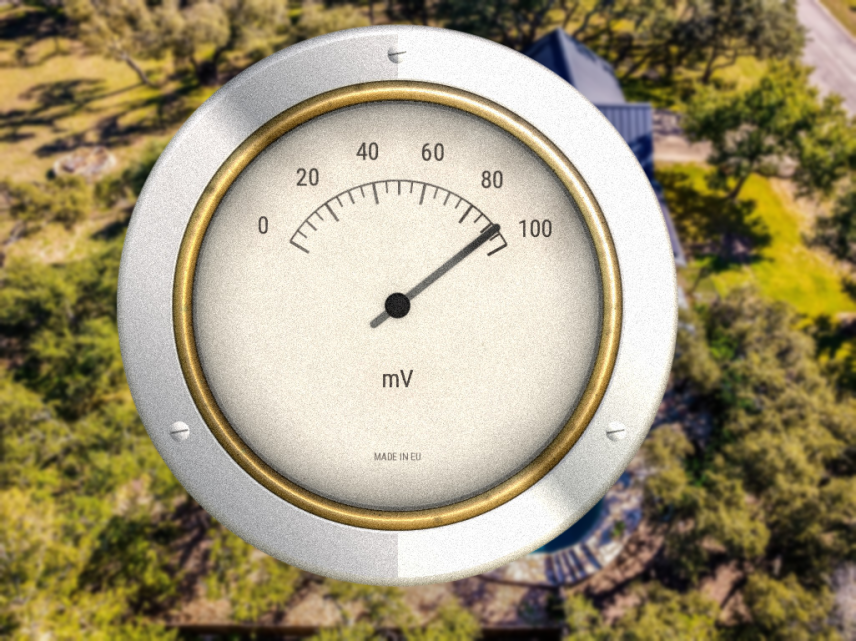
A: 92.5mV
